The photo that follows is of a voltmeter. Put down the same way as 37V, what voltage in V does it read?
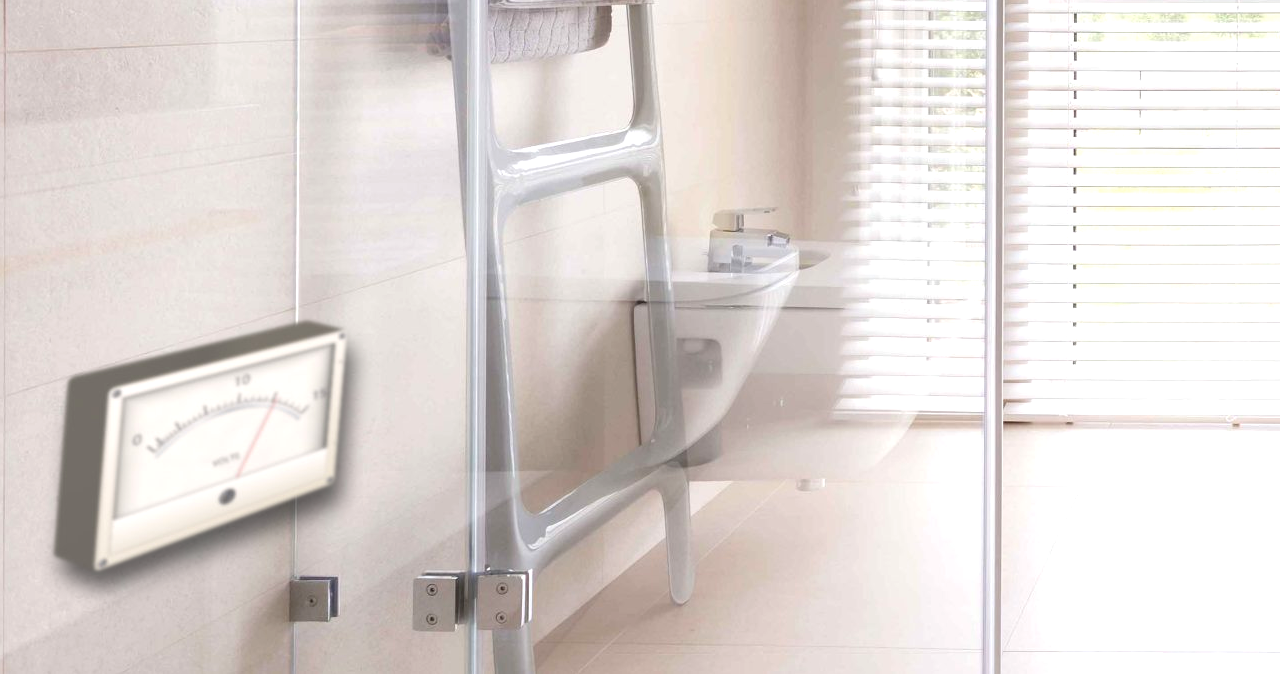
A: 12.5V
